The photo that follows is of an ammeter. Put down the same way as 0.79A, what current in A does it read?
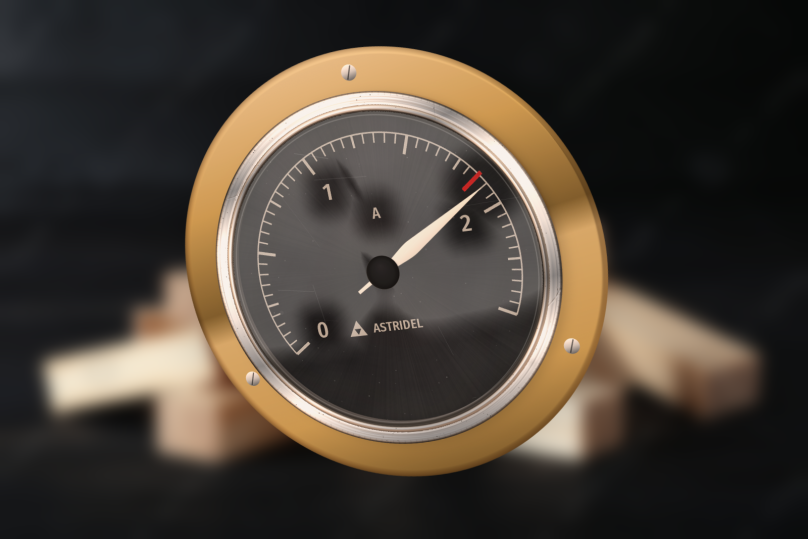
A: 1.9A
